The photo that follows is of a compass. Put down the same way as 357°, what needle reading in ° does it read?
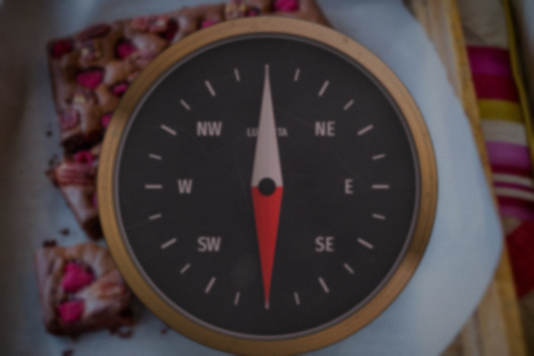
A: 180°
